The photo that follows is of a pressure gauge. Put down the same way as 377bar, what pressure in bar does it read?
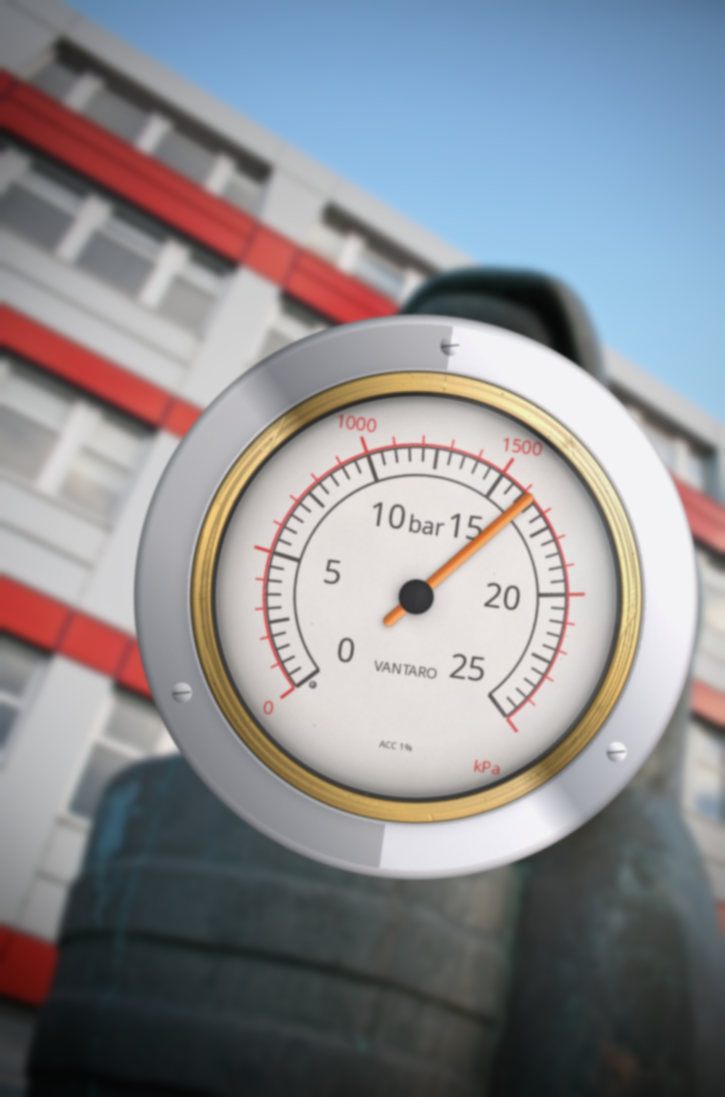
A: 16.25bar
